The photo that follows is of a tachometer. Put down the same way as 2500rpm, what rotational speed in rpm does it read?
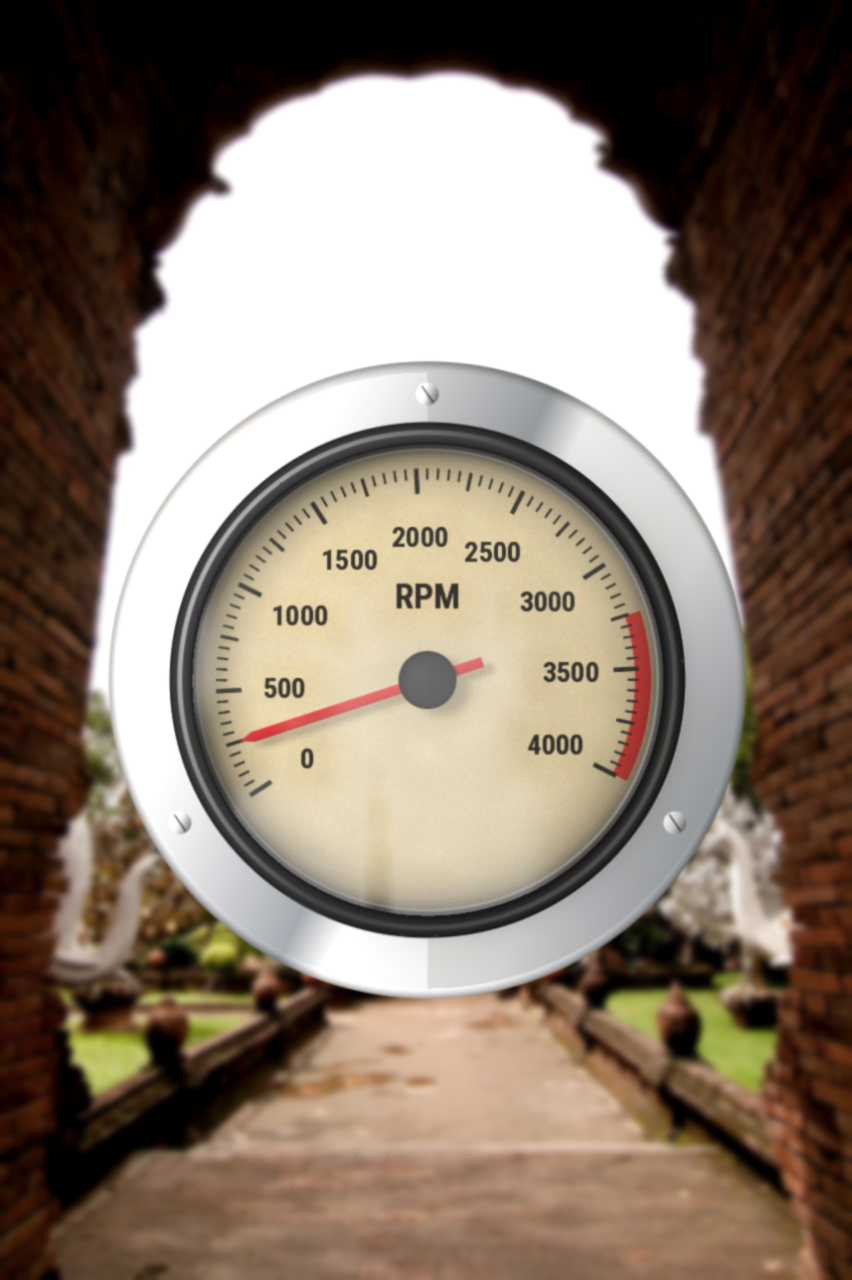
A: 250rpm
